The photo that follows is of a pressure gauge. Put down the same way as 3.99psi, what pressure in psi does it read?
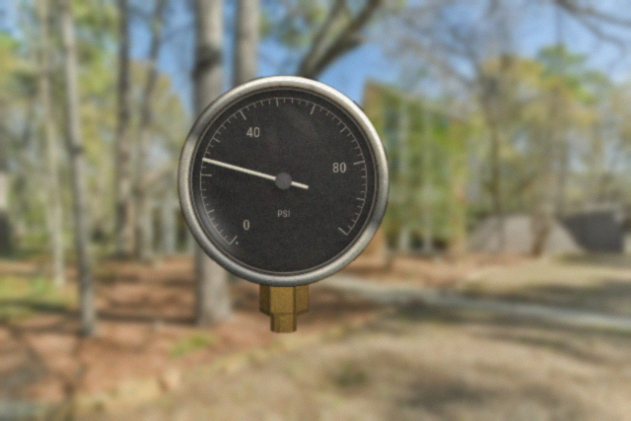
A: 24psi
